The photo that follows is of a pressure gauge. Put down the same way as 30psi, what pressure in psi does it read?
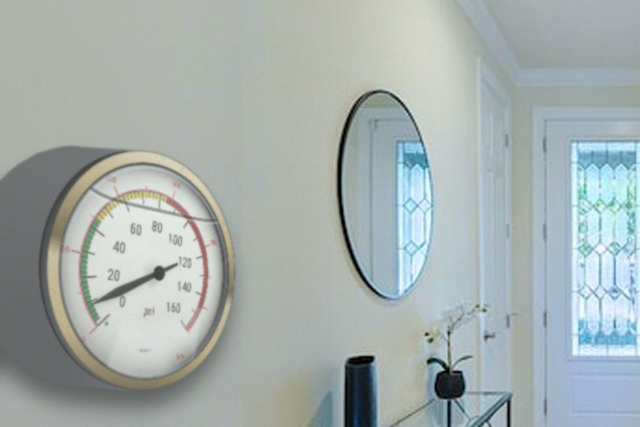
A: 10psi
